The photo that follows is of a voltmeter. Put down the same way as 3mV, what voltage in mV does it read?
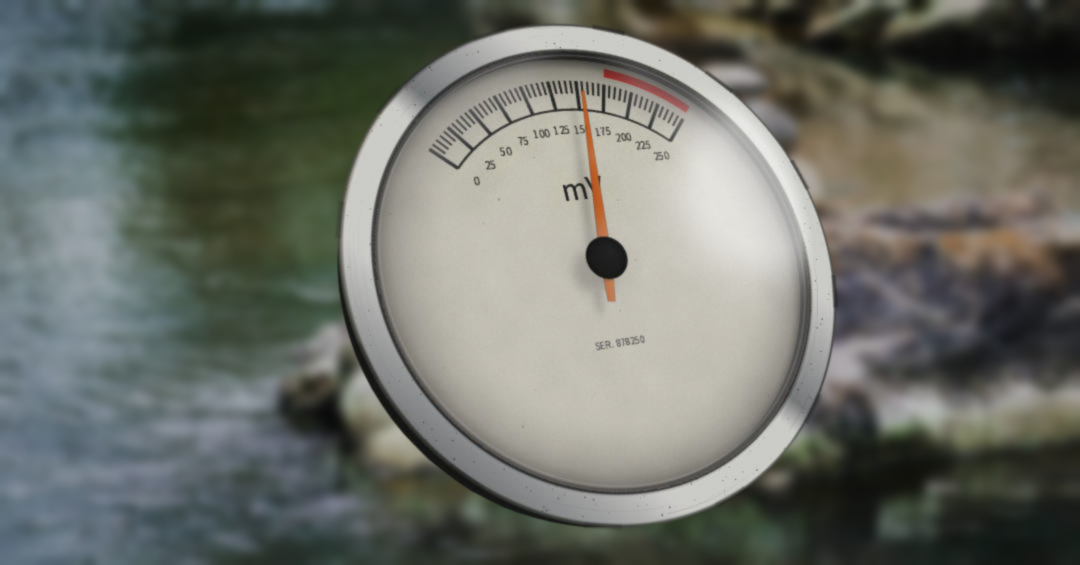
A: 150mV
